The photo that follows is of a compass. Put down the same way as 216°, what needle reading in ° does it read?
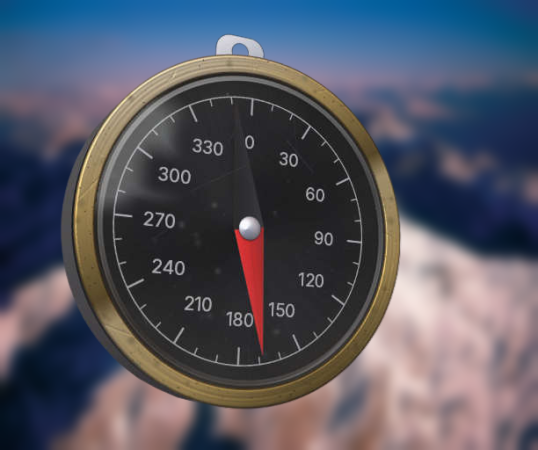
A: 170°
